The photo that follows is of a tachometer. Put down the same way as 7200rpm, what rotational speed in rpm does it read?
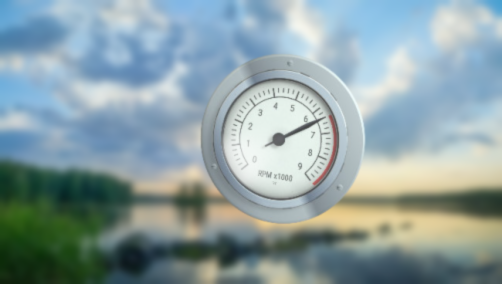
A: 6400rpm
